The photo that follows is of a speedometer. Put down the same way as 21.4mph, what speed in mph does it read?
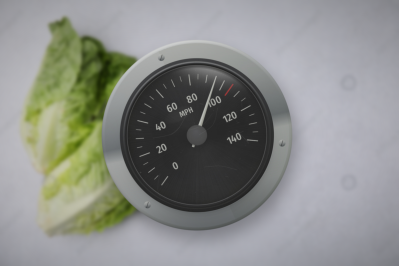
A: 95mph
